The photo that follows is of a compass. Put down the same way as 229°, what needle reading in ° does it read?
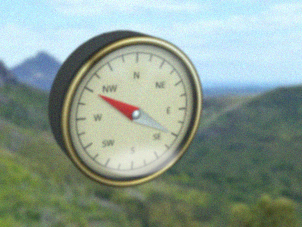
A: 300°
